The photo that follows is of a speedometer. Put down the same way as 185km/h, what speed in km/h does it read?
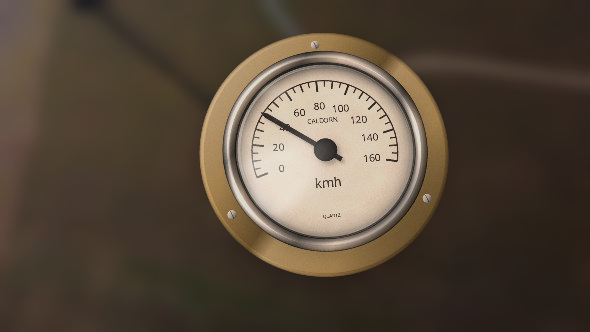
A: 40km/h
